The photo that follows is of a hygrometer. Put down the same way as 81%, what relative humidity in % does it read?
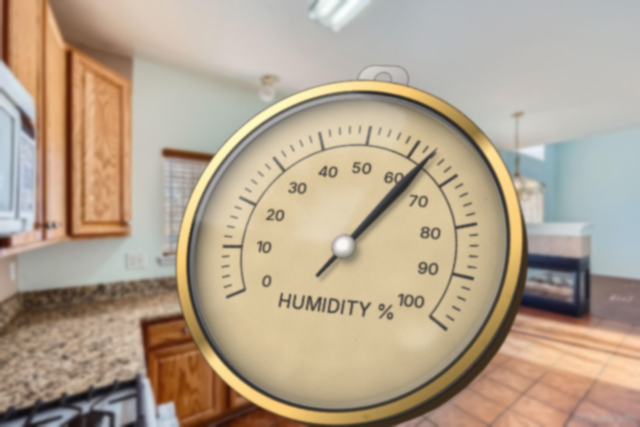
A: 64%
